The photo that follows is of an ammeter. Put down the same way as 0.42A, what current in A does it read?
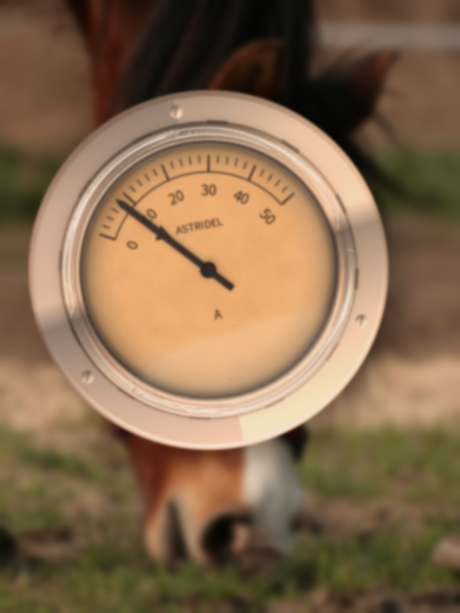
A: 8A
